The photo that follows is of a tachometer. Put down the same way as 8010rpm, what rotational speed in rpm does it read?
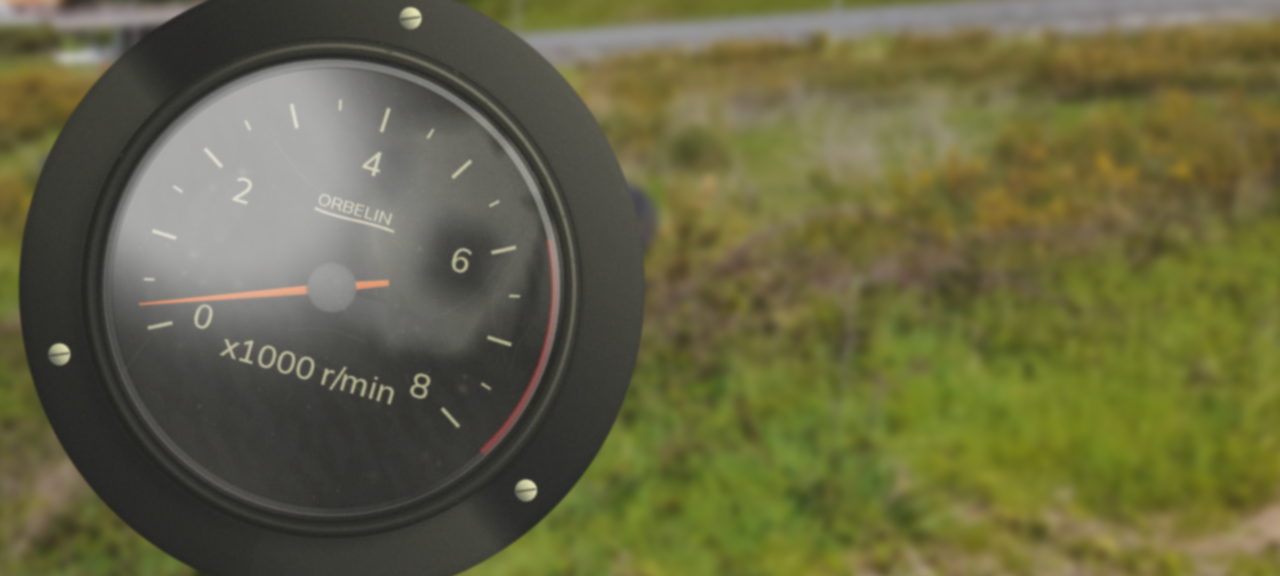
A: 250rpm
